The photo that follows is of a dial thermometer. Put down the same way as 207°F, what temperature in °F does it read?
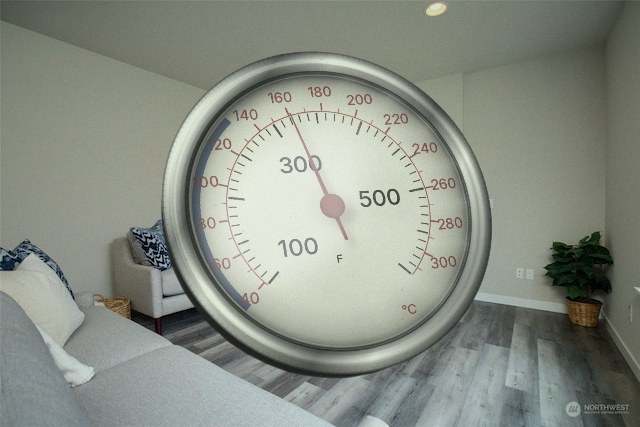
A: 320°F
